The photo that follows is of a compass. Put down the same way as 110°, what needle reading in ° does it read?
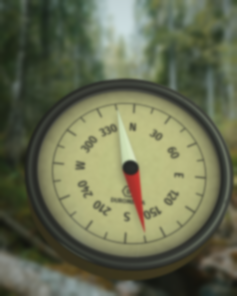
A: 165°
